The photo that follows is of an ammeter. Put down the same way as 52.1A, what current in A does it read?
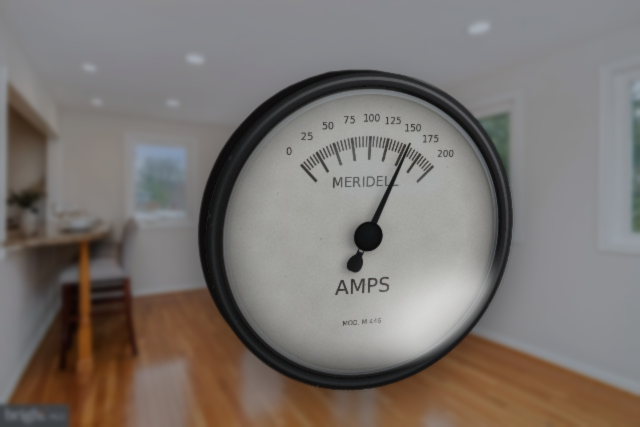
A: 150A
